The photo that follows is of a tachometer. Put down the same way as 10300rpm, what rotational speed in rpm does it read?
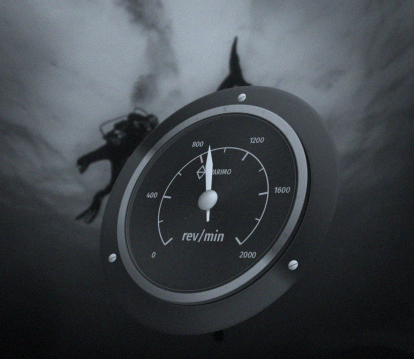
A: 900rpm
